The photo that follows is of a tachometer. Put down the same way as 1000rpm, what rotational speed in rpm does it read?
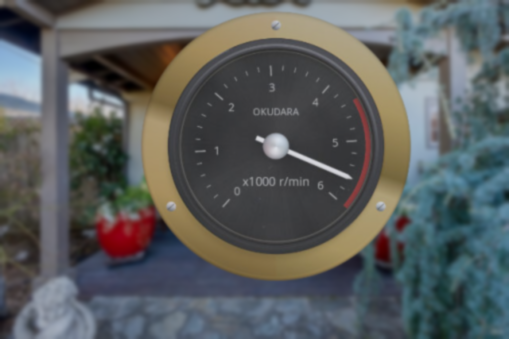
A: 5600rpm
